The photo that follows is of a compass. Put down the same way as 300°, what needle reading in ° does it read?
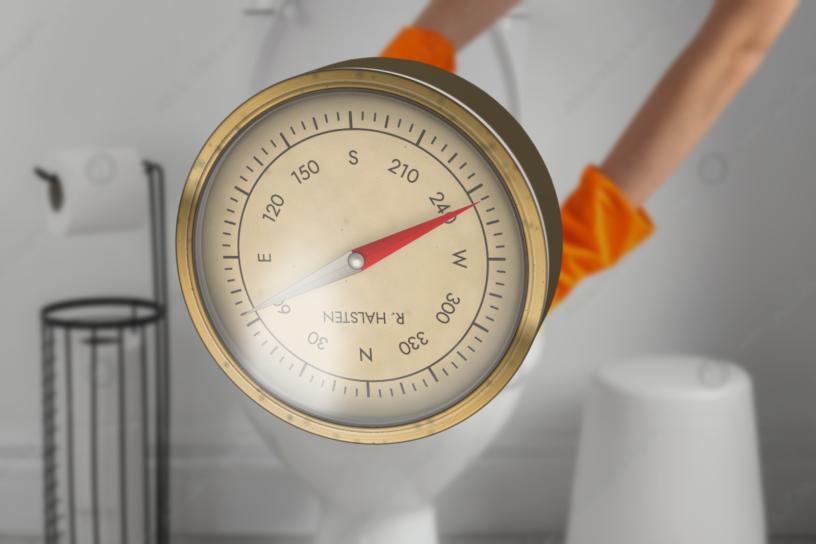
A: 245°
